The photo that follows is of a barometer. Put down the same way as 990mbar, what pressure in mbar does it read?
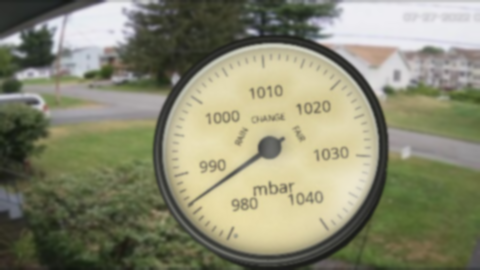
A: 986mbar
